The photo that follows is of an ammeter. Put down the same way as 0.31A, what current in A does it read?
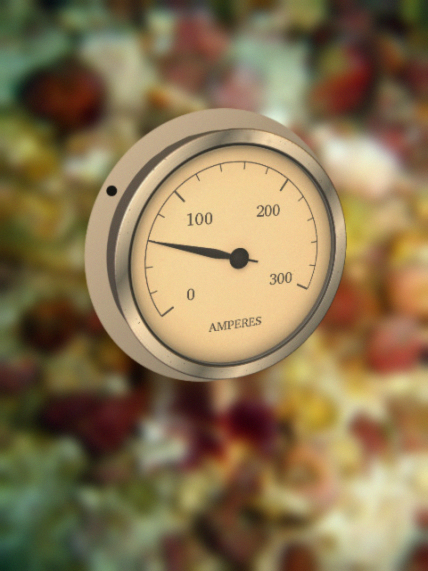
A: 60A
